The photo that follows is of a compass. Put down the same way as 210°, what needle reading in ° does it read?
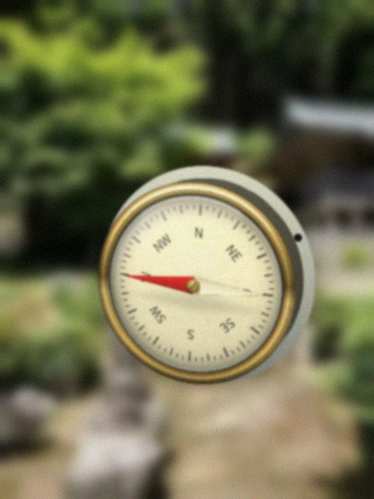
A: 270°
